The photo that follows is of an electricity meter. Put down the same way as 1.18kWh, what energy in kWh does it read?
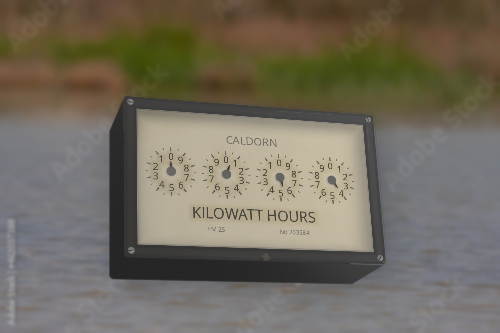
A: 54kWh
